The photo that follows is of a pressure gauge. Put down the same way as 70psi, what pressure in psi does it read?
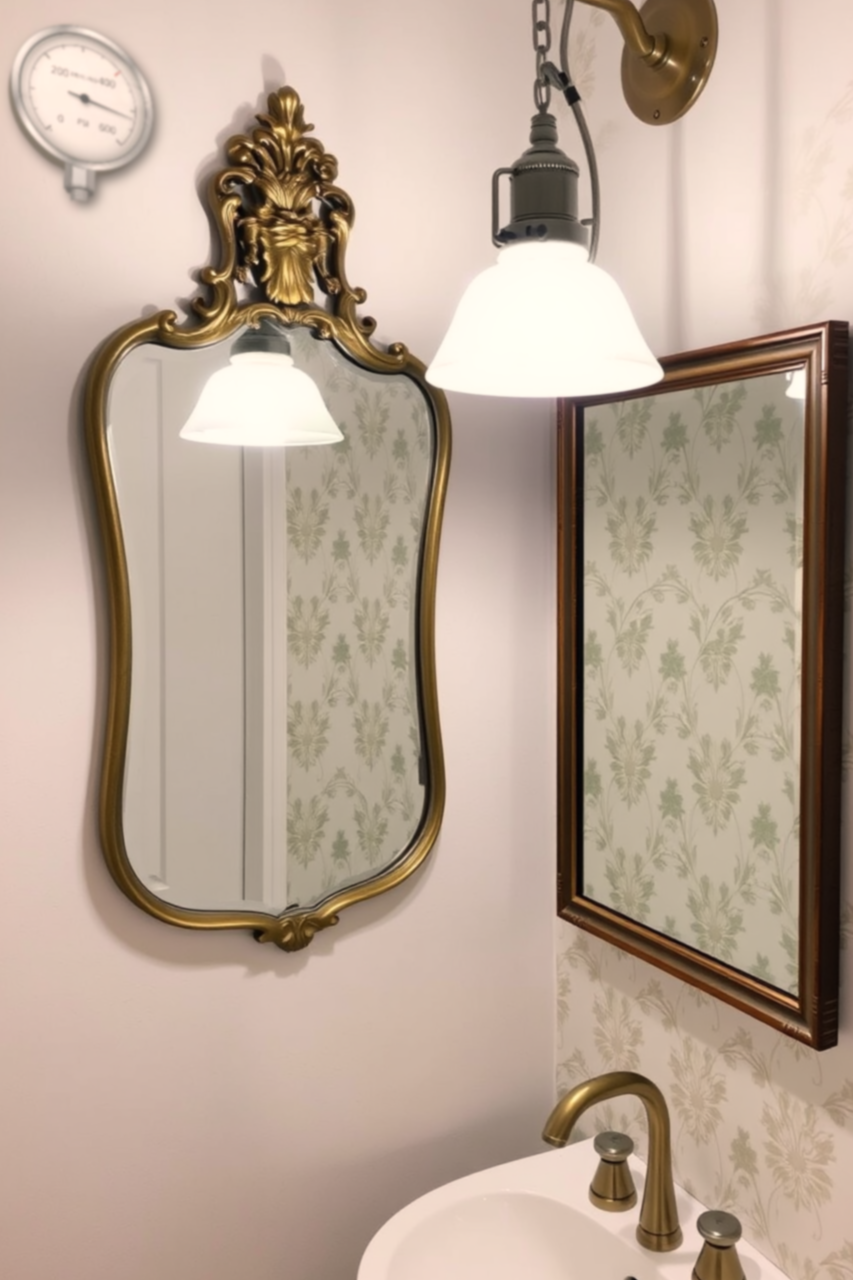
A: 525psi
